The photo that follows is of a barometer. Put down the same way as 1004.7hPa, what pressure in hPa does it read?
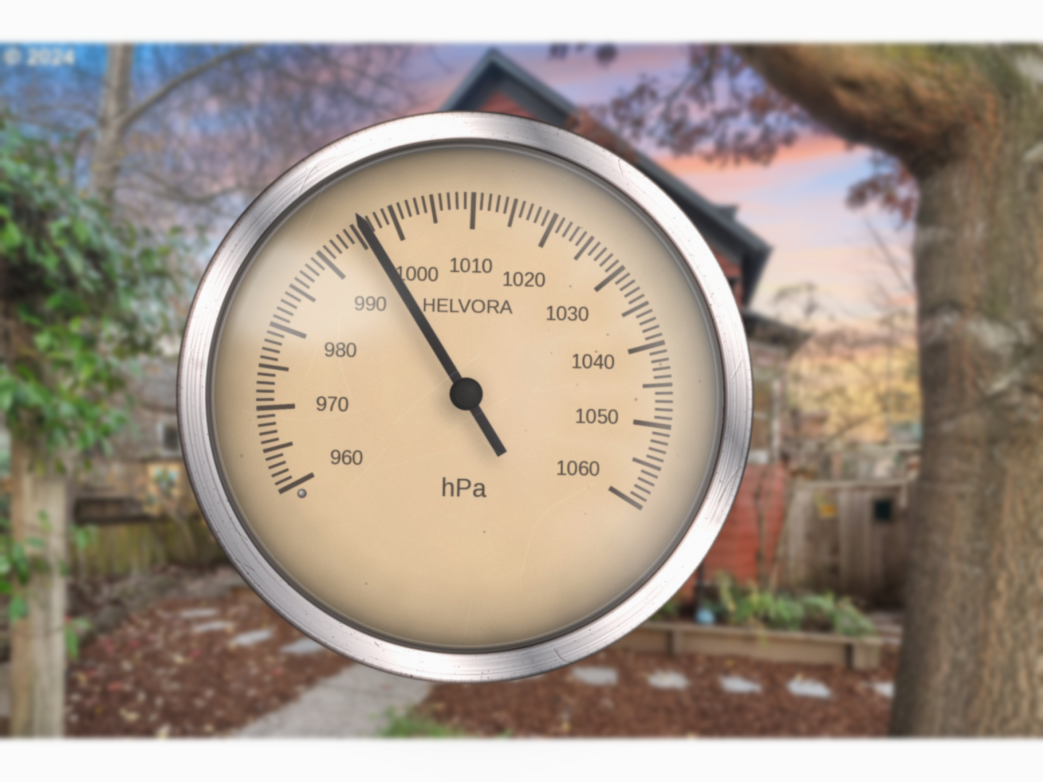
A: 996hPa
